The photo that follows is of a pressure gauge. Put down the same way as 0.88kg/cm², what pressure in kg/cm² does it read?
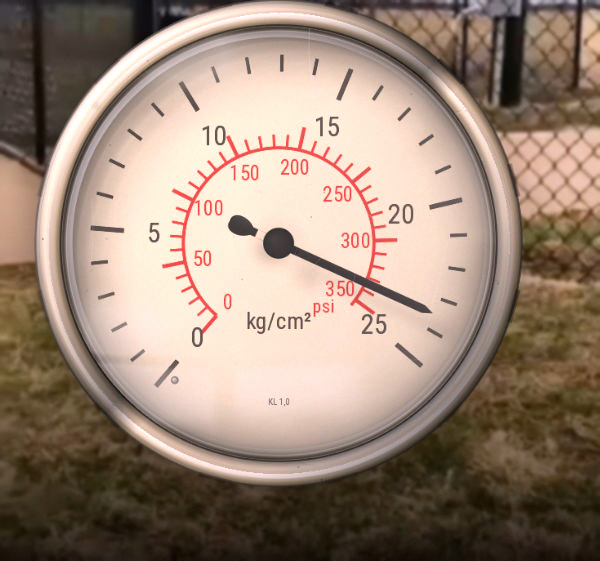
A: 23.5kg/cm²
